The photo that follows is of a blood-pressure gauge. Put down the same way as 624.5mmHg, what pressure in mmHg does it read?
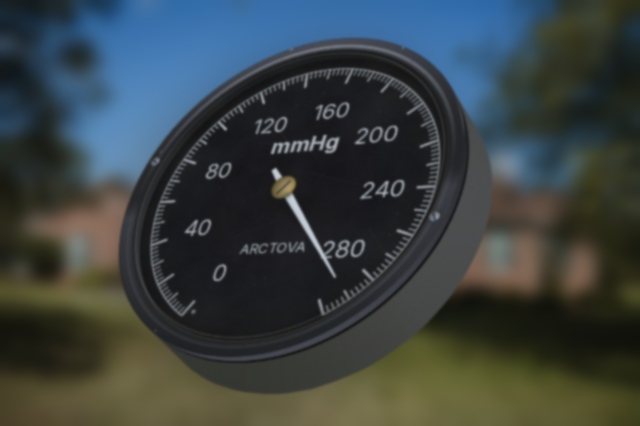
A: 290mmHg
